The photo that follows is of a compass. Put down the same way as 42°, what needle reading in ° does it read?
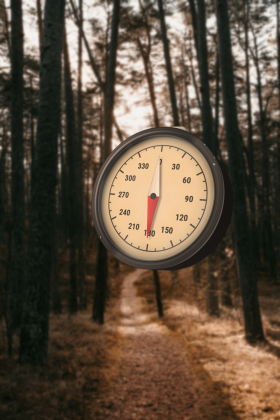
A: 180°
